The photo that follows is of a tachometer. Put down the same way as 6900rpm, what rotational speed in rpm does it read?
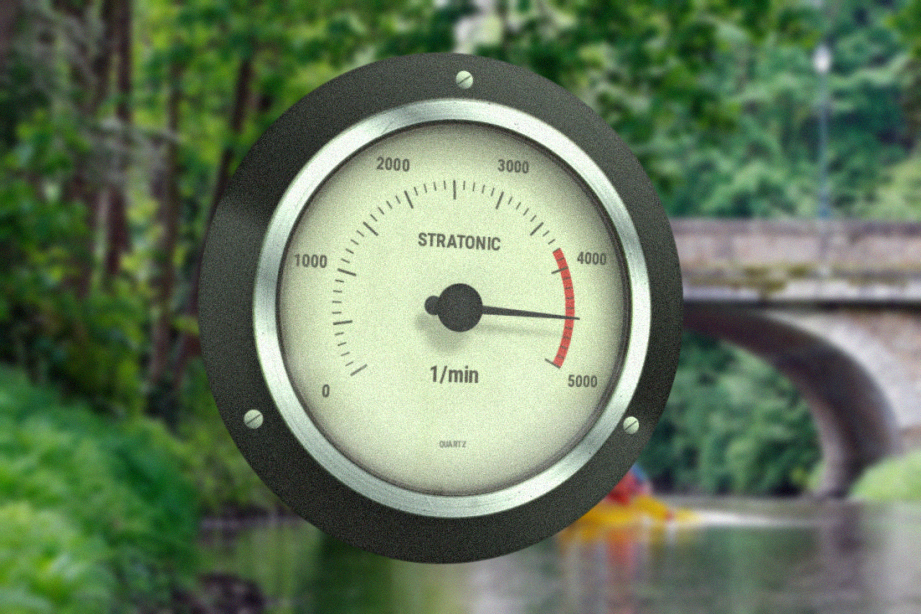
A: 4500rpm
